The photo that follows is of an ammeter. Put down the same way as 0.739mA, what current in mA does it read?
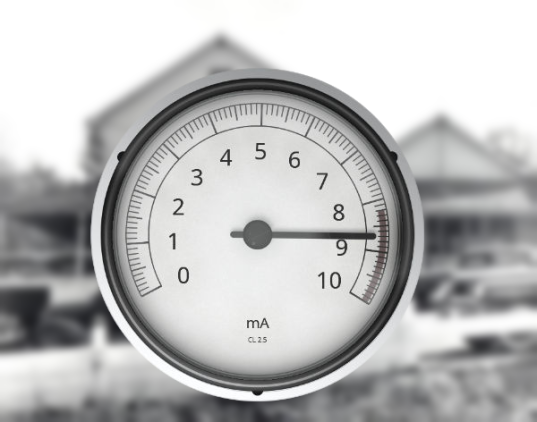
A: 8.7mA
